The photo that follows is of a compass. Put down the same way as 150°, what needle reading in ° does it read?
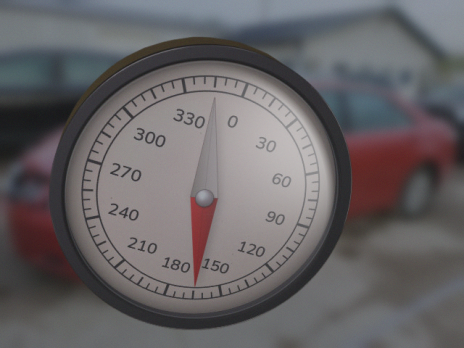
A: 165°
